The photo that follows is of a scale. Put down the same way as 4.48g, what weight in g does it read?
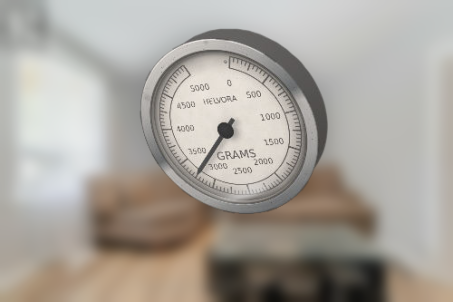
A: 3250g
